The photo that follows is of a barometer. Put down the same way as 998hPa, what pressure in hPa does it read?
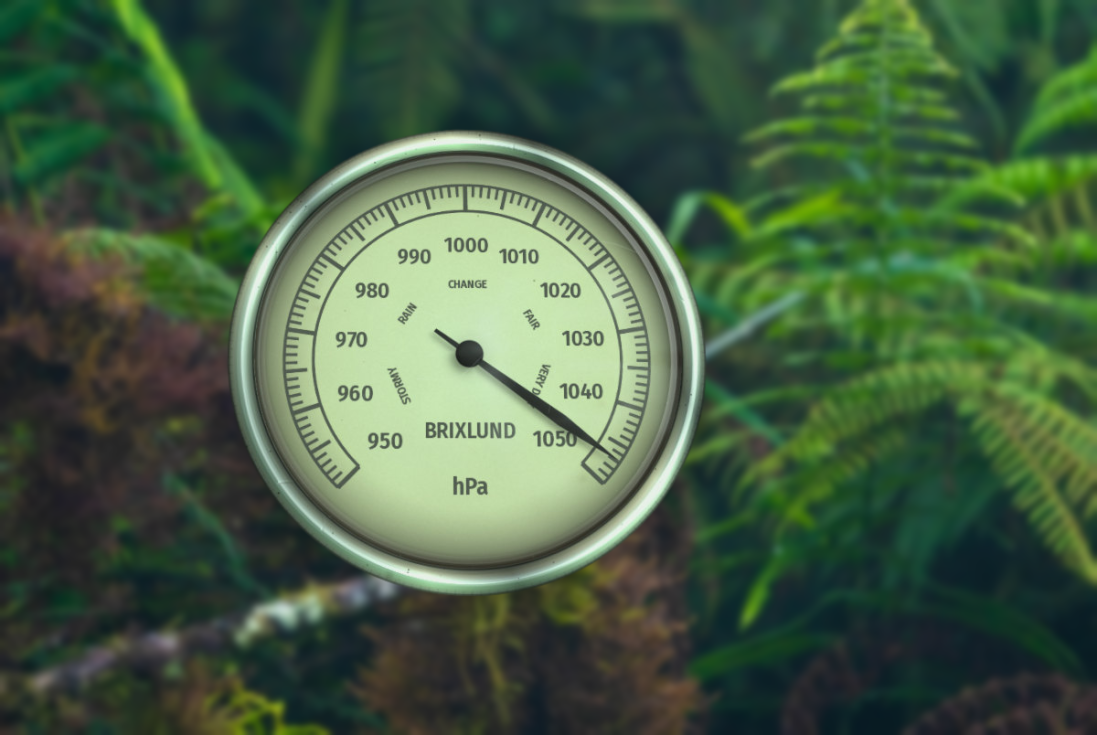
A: 1047hPa
